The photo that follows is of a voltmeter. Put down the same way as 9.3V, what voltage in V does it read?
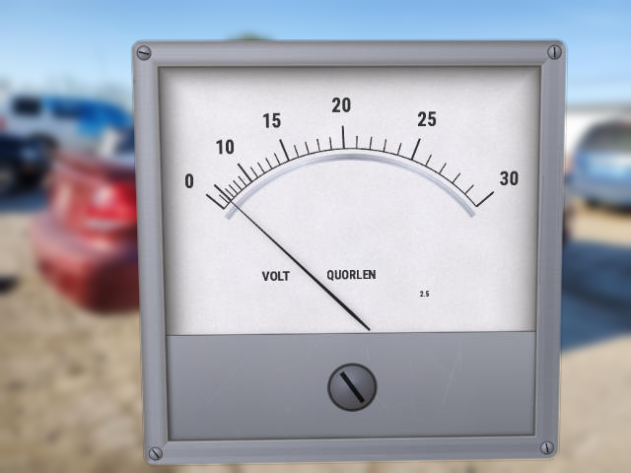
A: 5V
